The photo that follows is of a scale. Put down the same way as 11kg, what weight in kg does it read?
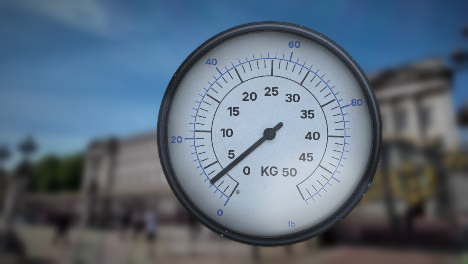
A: 3kg
